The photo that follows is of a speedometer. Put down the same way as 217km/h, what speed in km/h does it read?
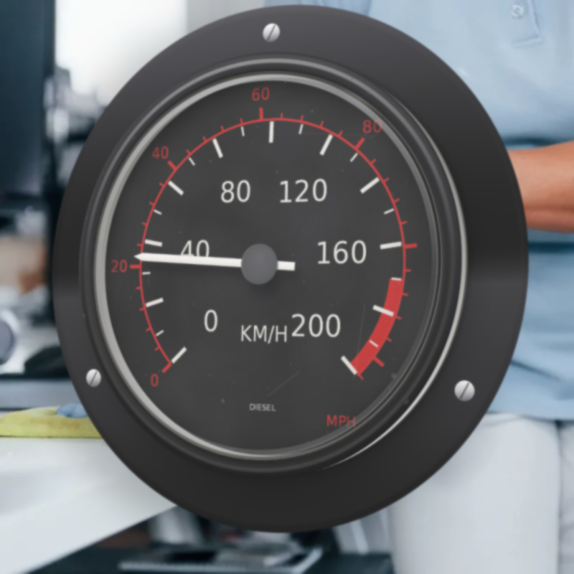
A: 35km/h
